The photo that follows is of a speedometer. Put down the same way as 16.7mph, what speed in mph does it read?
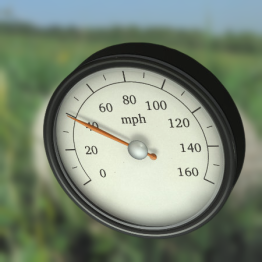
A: 40mph
